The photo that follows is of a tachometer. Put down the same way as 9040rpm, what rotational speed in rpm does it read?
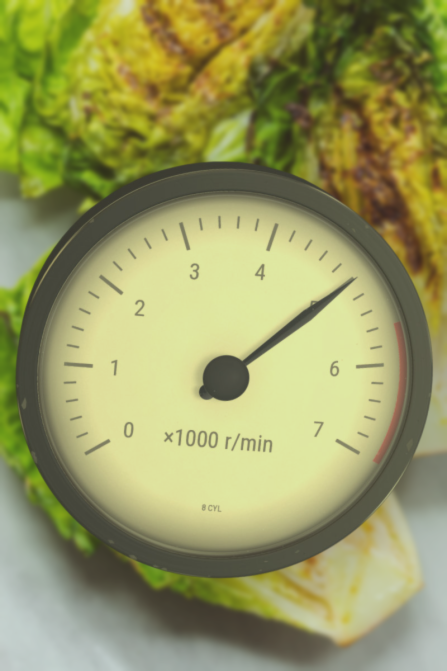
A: 5000rpm
